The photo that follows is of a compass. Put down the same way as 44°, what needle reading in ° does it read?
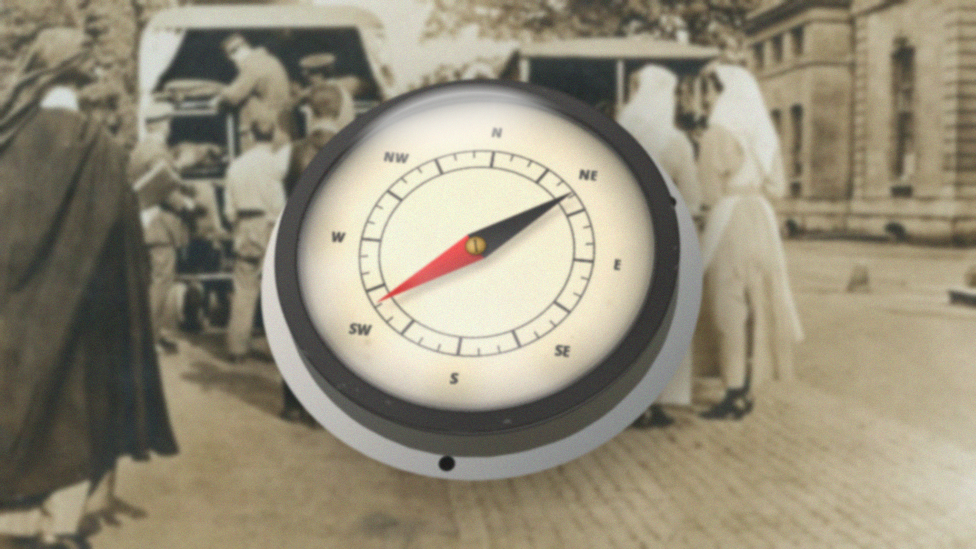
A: 230°
